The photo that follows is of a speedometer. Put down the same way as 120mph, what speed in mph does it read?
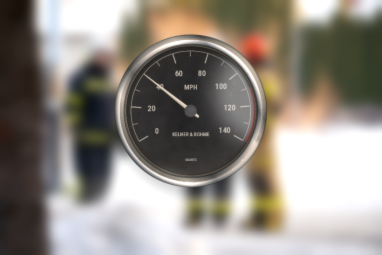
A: 40mph
